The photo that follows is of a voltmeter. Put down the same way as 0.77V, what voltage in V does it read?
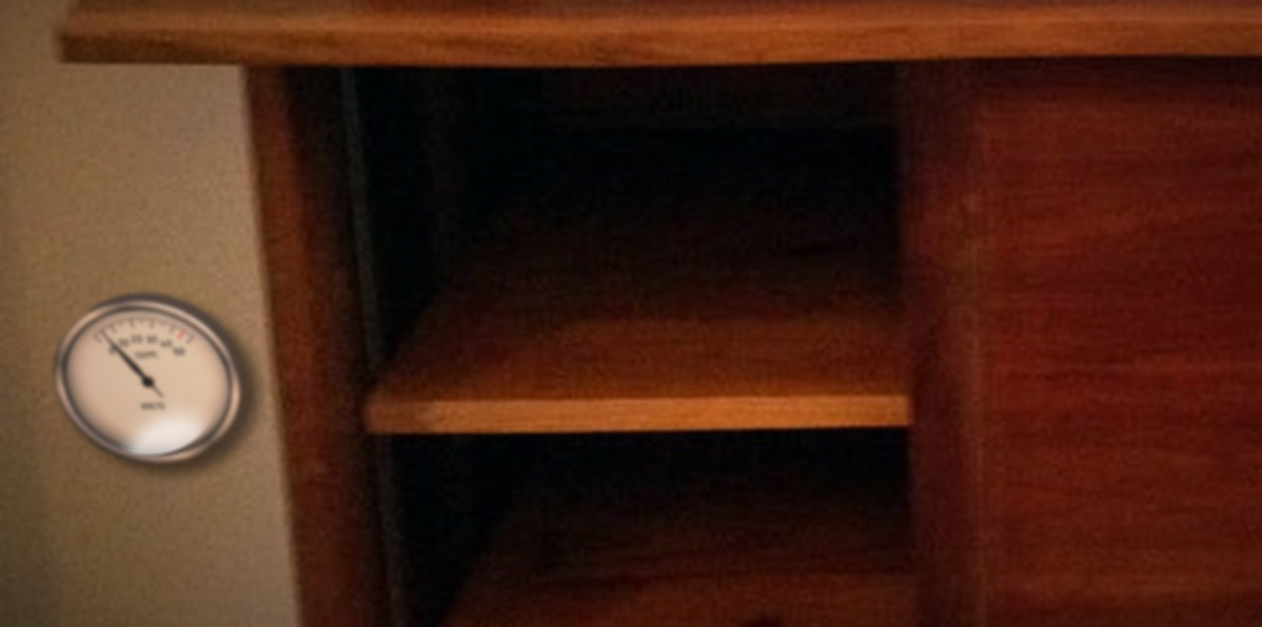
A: 5V
